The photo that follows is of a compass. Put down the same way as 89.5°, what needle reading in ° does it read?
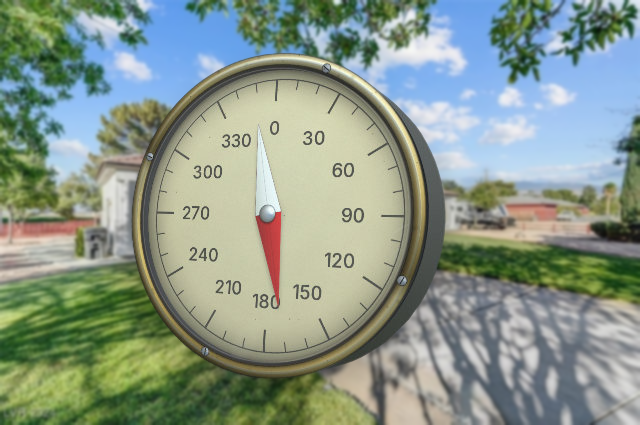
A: 170°
